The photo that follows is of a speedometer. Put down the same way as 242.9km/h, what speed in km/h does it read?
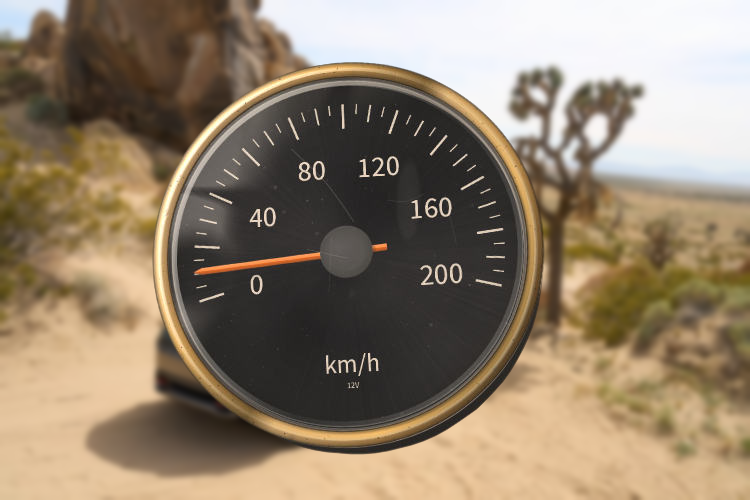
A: 10km/h
